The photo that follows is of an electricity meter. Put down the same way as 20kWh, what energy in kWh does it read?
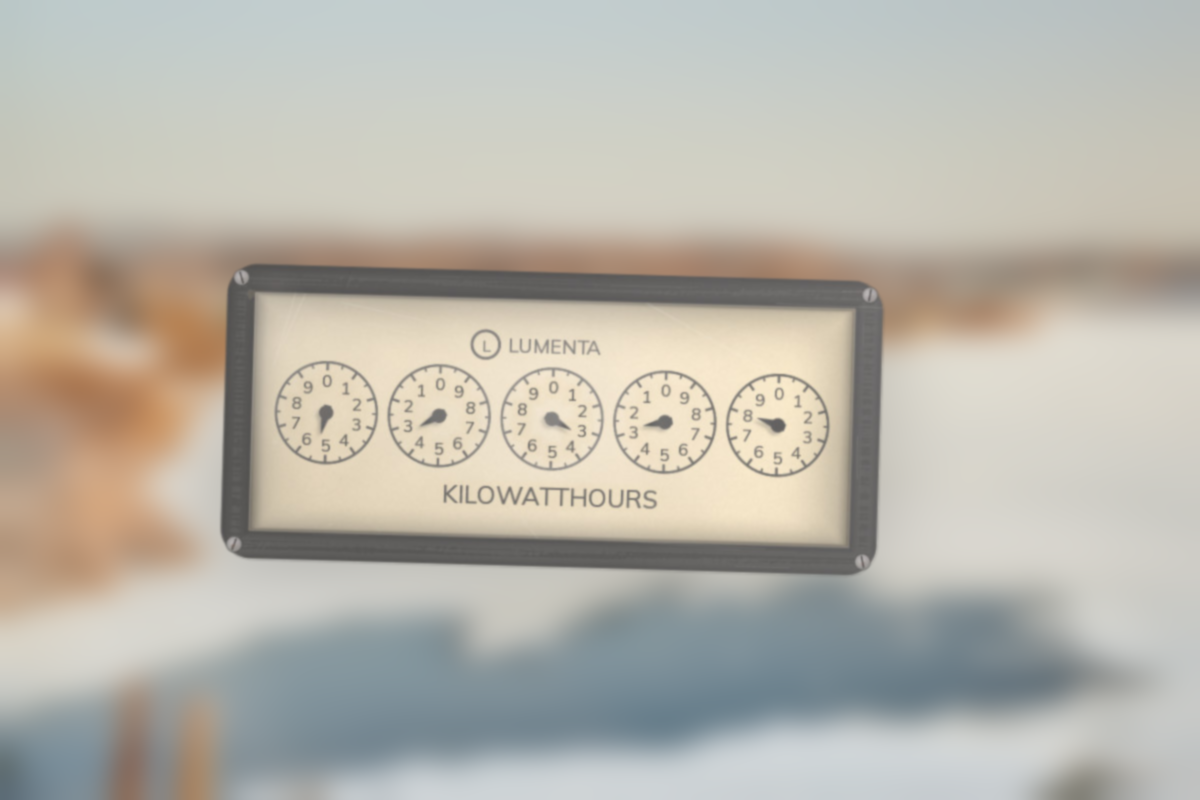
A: 53328kWh
